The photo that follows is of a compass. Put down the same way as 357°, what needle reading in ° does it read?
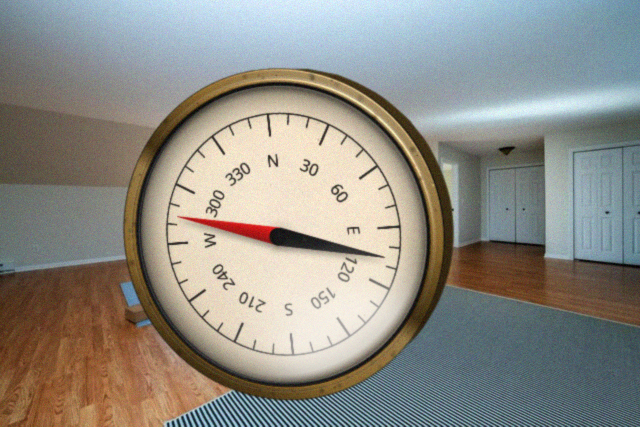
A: 285°
